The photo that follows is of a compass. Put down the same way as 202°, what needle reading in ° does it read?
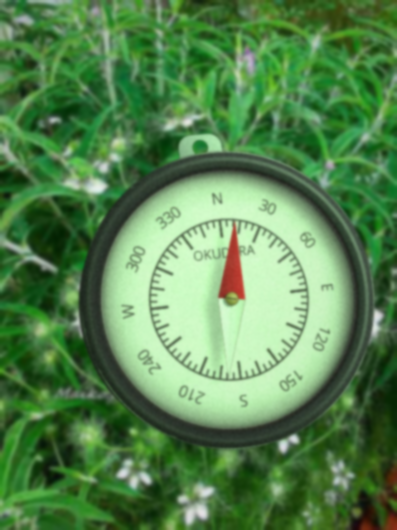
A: 10°
